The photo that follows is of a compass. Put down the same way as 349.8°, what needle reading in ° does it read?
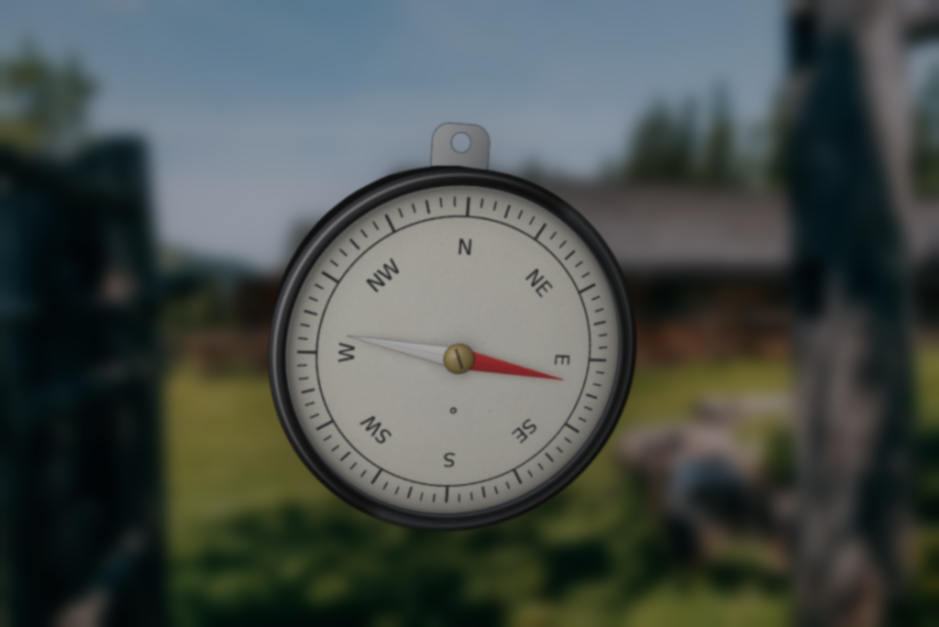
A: 100°
